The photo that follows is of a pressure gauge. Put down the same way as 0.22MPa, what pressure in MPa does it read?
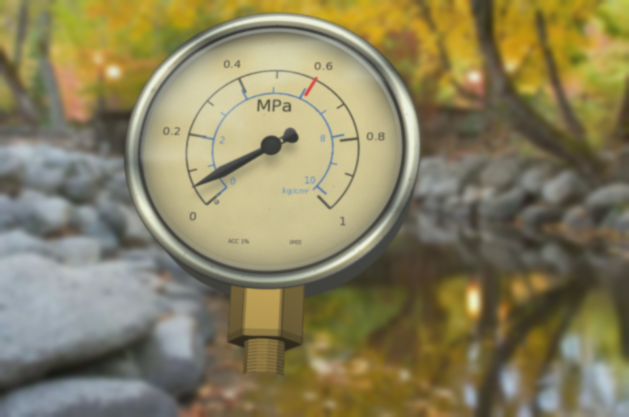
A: 0.05MPa
